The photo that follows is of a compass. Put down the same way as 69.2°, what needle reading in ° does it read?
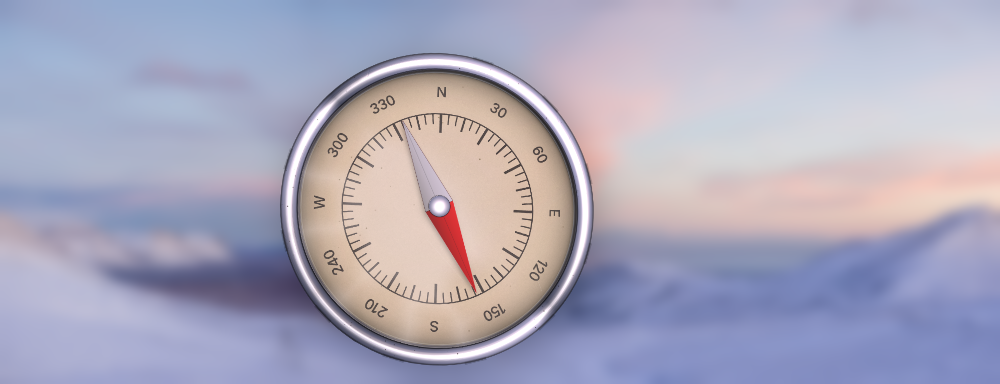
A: 155°
